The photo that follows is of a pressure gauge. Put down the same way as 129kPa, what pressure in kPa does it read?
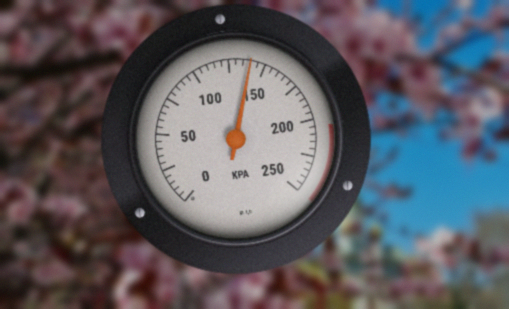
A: 140kPa
